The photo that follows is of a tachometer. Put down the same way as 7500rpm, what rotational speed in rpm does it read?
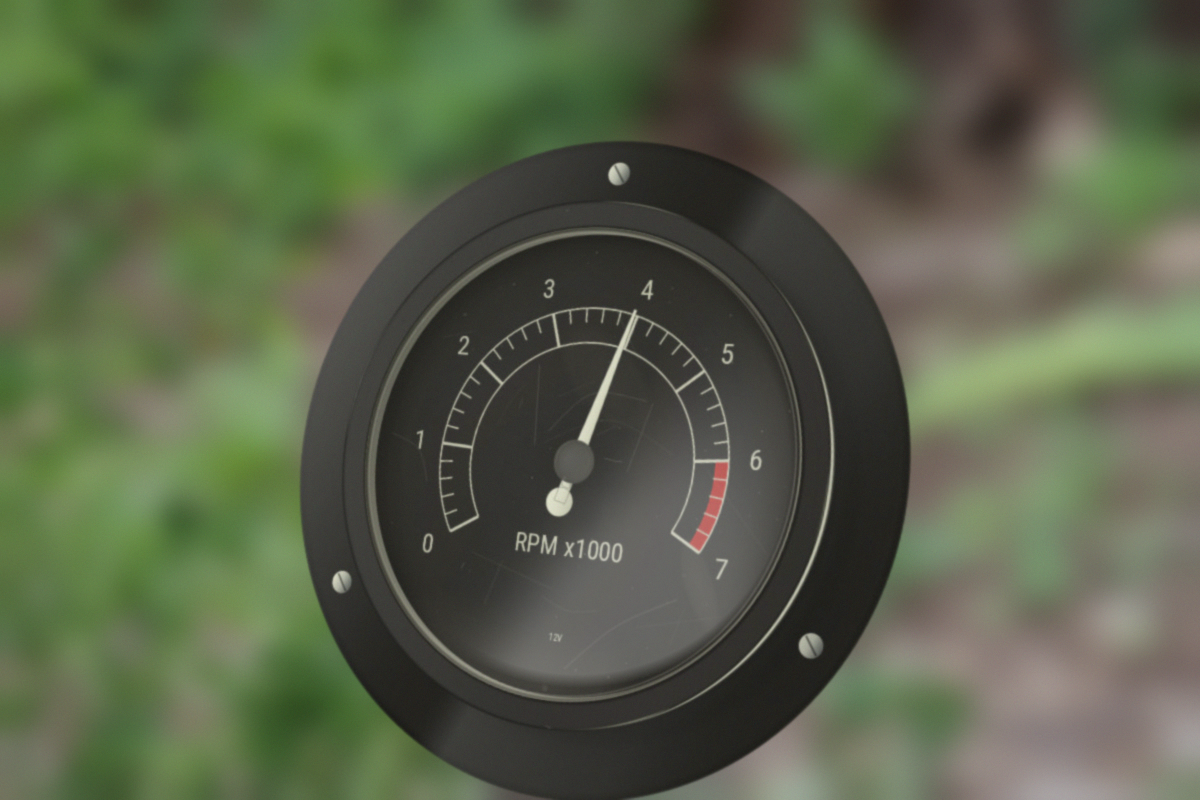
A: 4000rpm
